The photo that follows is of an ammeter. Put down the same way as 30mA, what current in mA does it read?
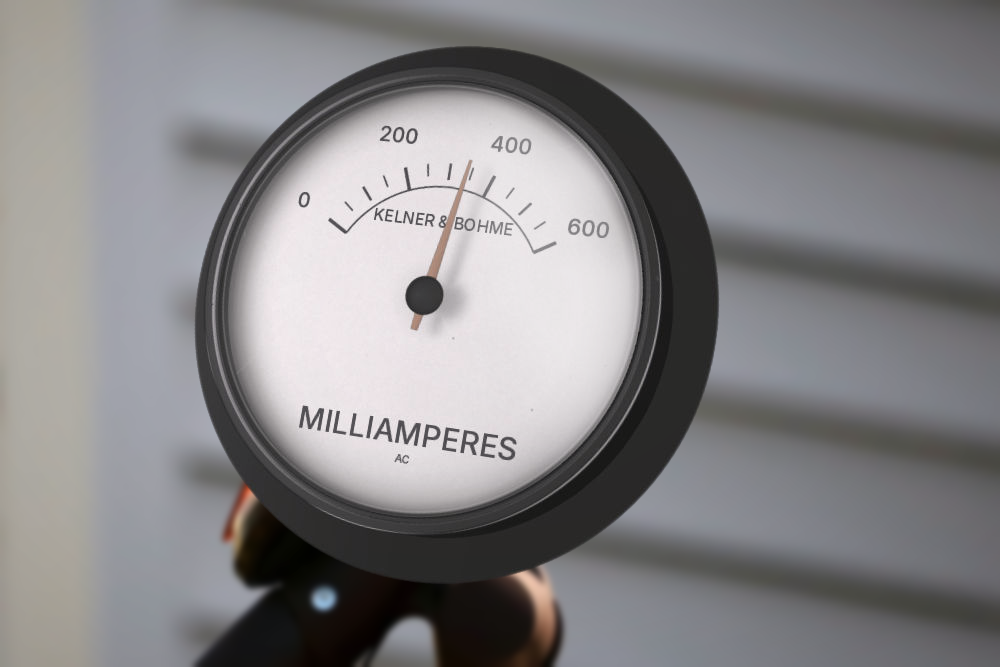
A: 350mA
